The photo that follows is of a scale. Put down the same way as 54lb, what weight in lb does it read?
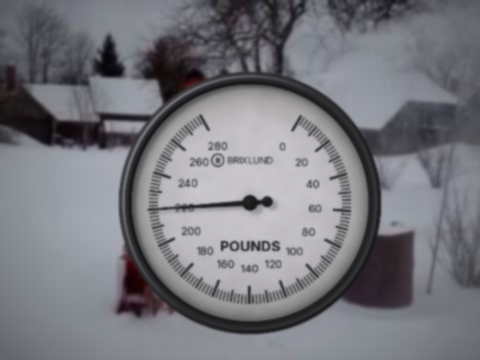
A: 220lb
